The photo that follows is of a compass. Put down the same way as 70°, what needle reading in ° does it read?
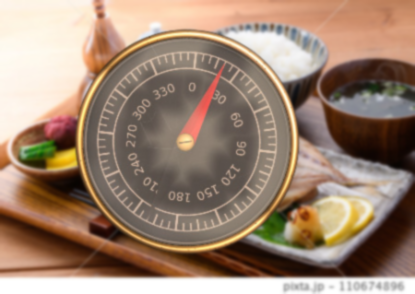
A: 20°
